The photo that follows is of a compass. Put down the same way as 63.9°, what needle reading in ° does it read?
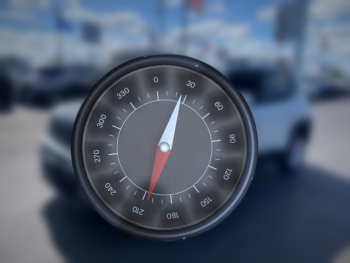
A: 205°
